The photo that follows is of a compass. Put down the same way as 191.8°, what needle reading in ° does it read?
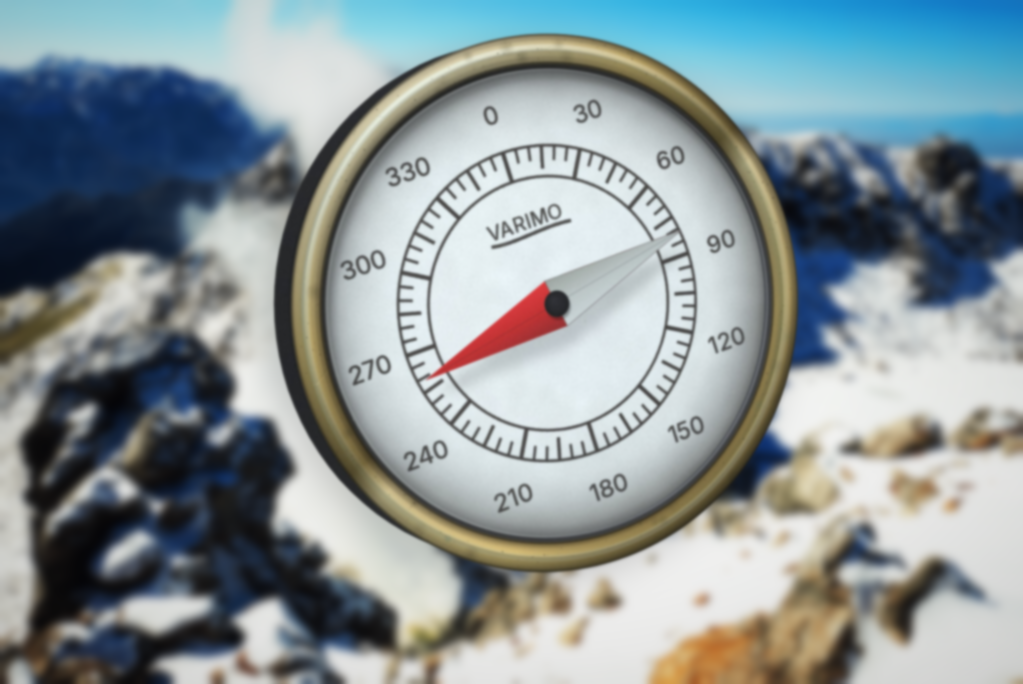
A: 260°
